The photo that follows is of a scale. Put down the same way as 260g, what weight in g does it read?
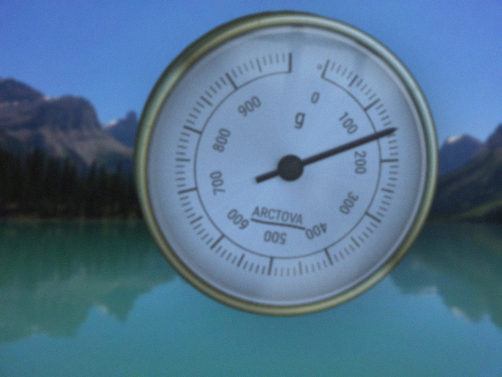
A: 150g
